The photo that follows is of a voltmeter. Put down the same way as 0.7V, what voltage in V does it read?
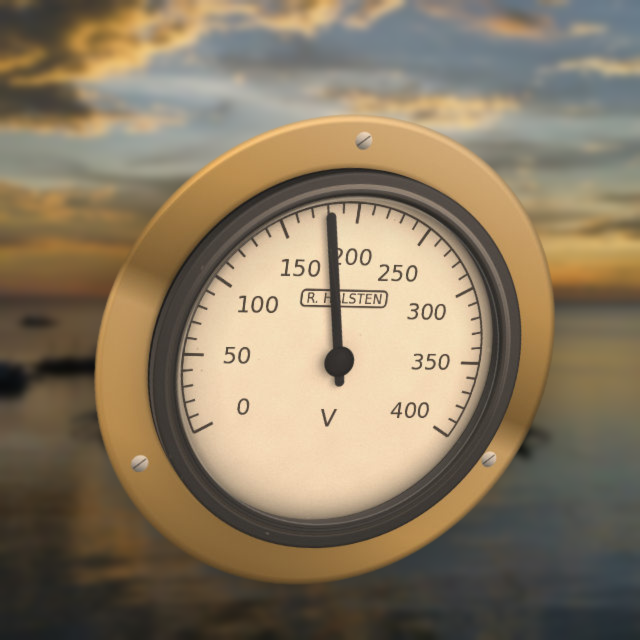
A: 180V
